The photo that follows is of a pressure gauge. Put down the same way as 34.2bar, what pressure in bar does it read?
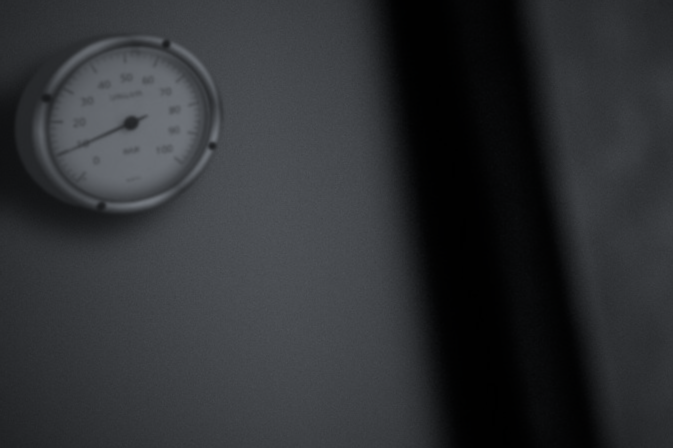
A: 10bar
